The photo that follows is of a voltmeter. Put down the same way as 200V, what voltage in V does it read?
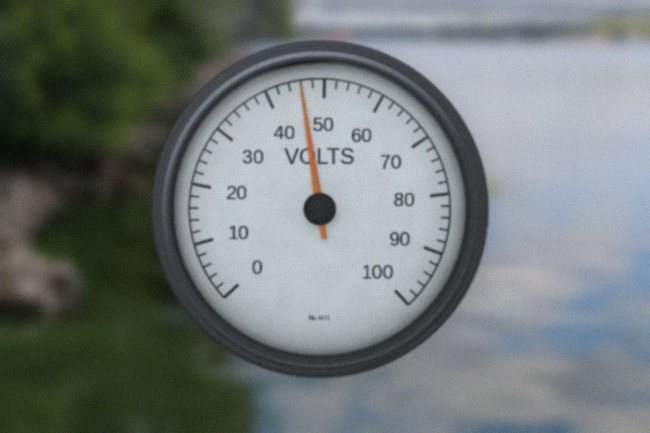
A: 46V
